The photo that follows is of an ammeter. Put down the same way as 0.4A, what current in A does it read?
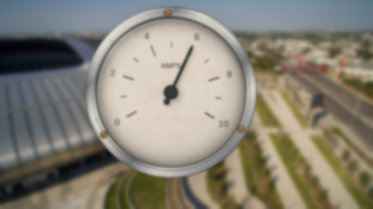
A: 6A
